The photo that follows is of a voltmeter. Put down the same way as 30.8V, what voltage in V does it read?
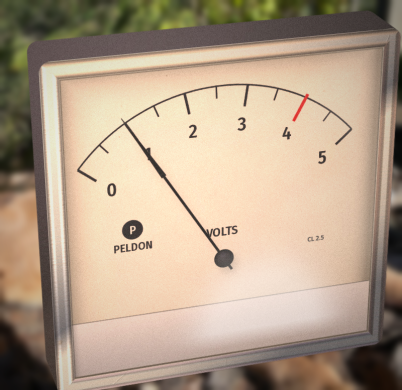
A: 1V
